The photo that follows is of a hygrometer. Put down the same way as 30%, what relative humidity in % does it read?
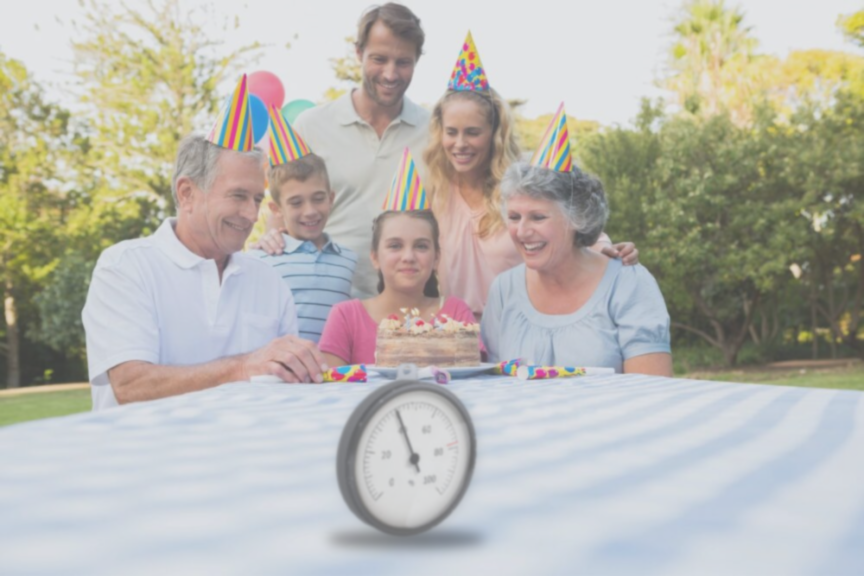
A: 40%
